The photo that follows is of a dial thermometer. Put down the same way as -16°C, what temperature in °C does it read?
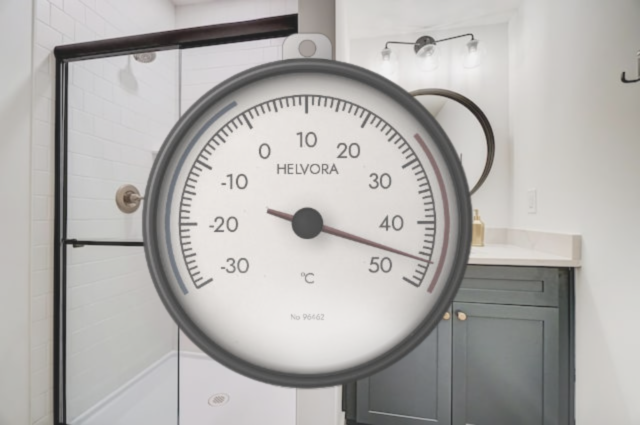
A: 46°C
